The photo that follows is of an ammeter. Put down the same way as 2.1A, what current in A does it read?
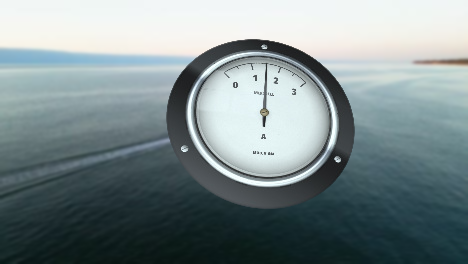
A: 1.5A
